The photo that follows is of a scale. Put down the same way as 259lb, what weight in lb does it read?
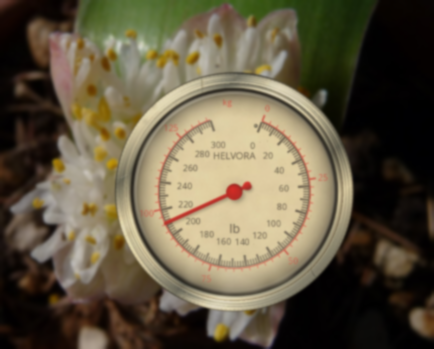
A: 210lb
